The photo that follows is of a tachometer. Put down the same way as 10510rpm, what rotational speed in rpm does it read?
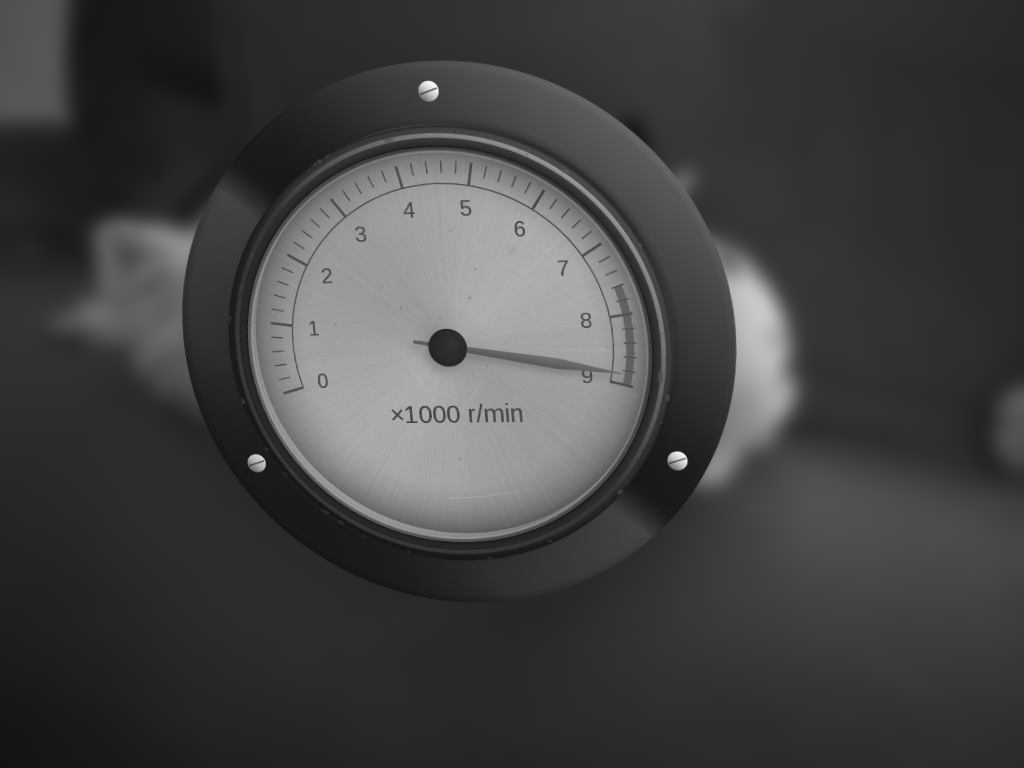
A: 8800rpm
